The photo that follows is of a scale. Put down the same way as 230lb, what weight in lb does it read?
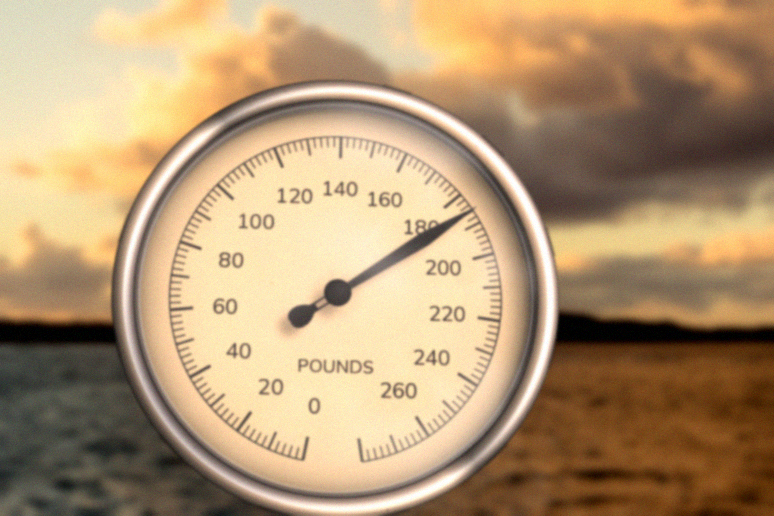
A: 186lb
